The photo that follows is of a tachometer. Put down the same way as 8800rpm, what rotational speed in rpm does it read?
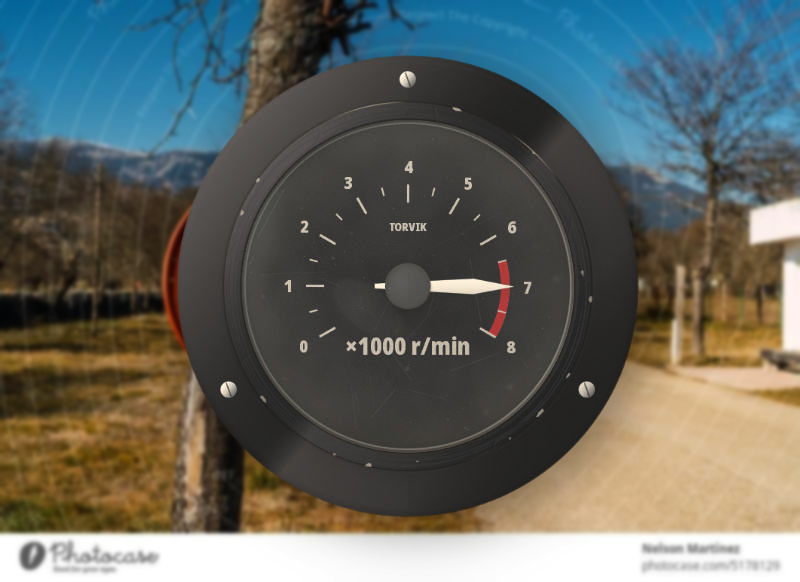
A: 7000rpm
